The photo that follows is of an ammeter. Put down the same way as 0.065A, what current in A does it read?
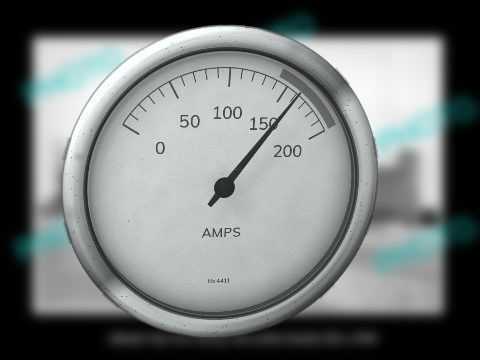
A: 160A
